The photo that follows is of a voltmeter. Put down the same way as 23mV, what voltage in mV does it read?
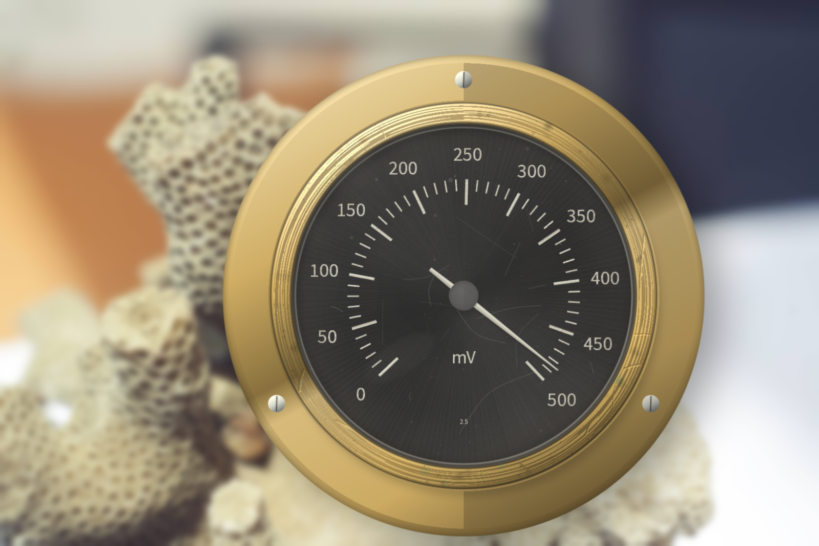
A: 485mV
